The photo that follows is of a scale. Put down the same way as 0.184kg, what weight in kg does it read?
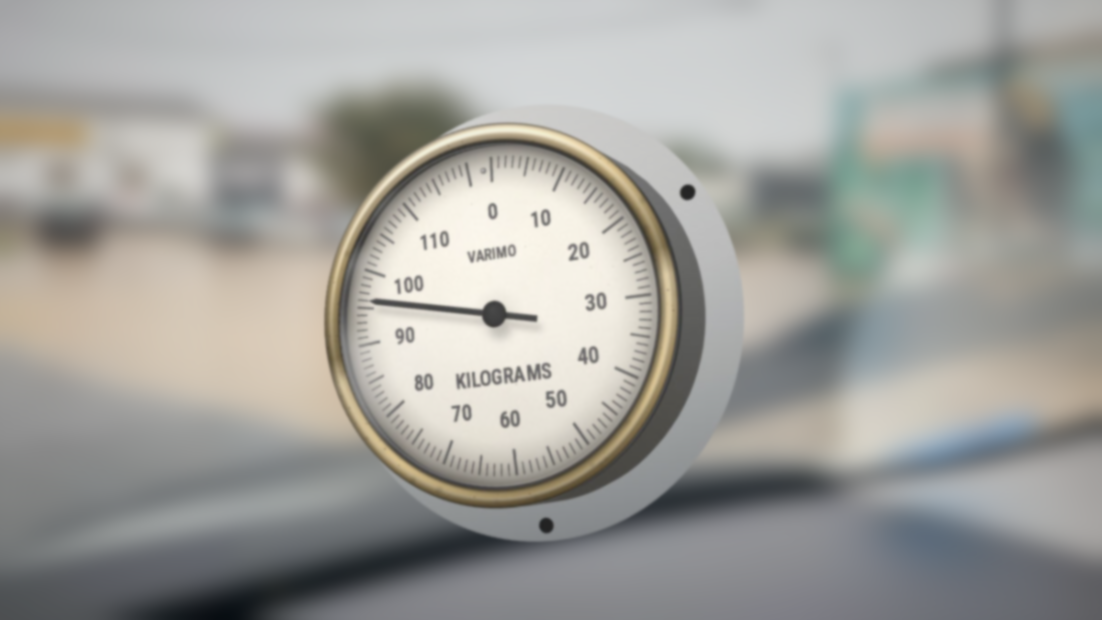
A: 96kg
